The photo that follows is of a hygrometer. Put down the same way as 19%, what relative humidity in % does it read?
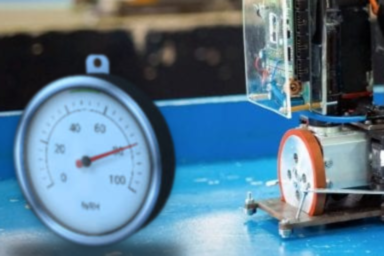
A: 80%
